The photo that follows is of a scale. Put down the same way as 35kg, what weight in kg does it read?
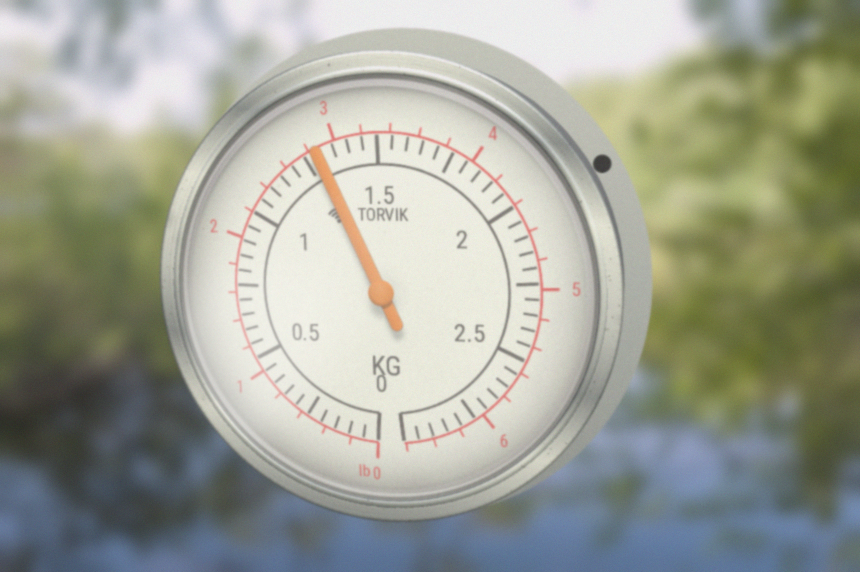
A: 1.3kg
